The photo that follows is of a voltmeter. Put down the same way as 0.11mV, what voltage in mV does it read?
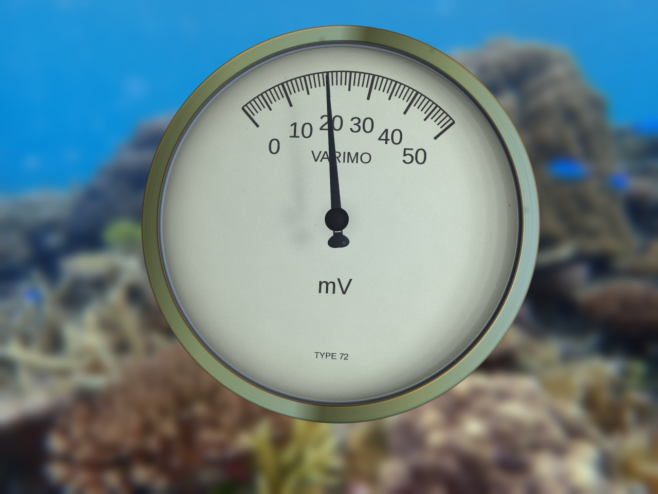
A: 20mV
